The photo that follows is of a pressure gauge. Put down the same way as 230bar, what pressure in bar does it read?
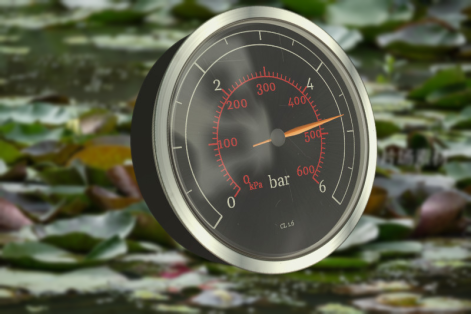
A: 4.75bar
